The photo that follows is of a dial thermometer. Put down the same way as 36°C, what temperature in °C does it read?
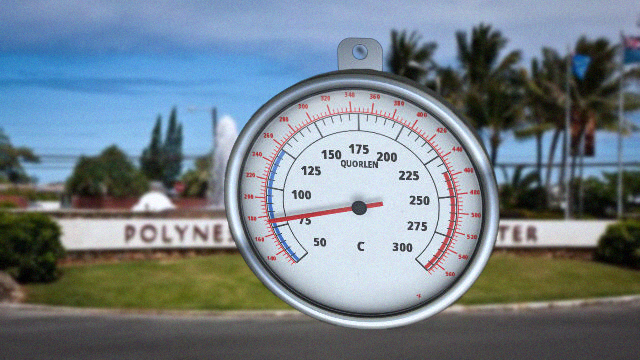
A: 80°C
